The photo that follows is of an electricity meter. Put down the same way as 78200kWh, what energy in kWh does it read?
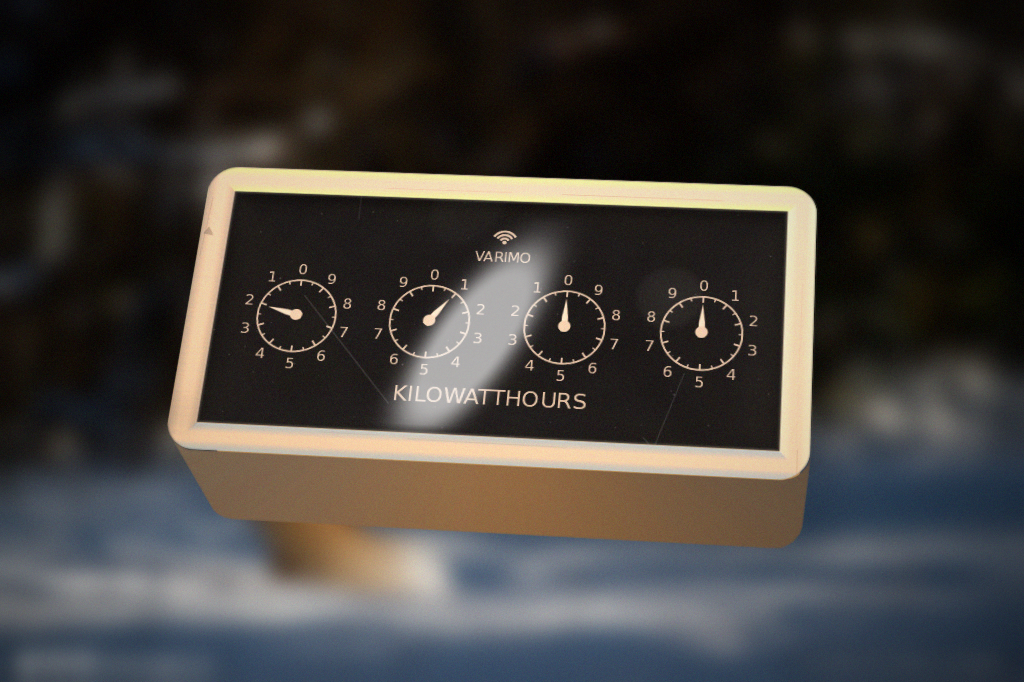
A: 2100kWh
